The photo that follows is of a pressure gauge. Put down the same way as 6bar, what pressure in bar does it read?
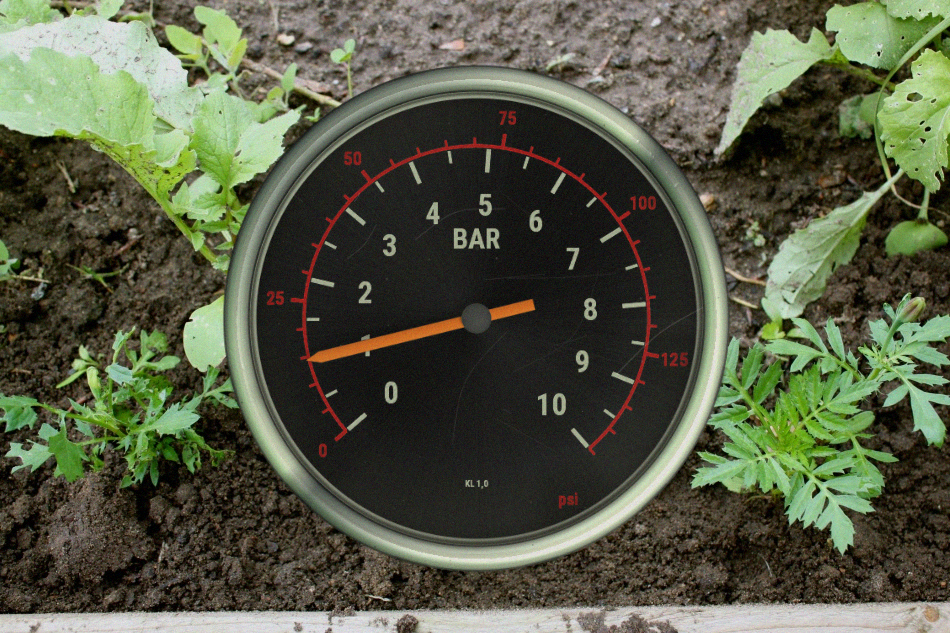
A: 1bar
